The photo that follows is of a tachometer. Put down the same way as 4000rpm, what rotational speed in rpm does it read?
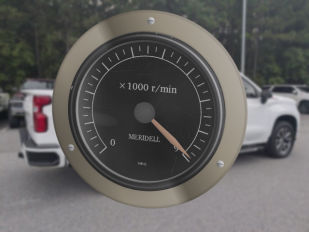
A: 8875rpm
